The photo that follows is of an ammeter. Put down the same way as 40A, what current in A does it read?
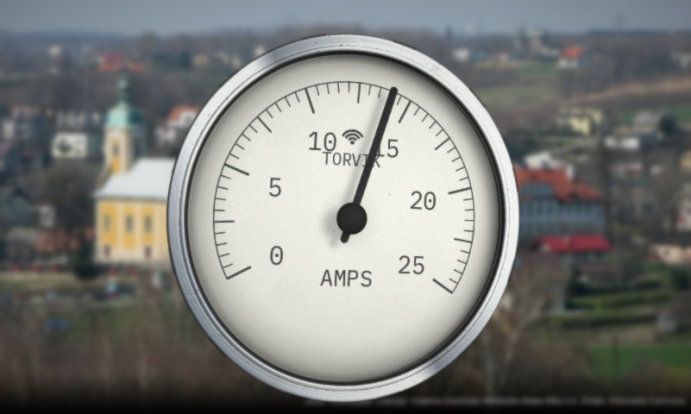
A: 14A
